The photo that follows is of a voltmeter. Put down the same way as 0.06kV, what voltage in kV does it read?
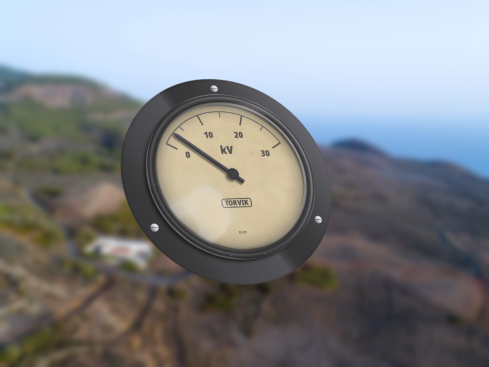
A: 2.5kV
